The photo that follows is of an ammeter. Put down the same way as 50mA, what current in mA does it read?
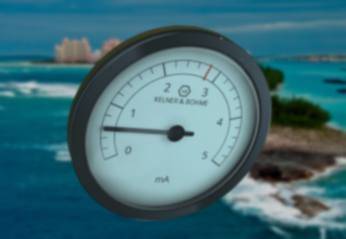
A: 0.6mA
